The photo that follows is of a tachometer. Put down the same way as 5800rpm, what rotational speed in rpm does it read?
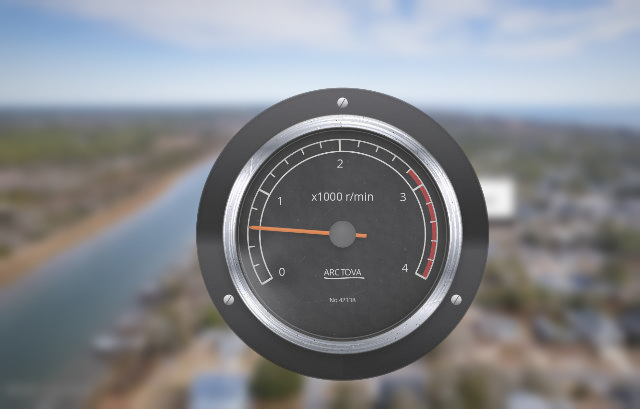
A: 600rpm
